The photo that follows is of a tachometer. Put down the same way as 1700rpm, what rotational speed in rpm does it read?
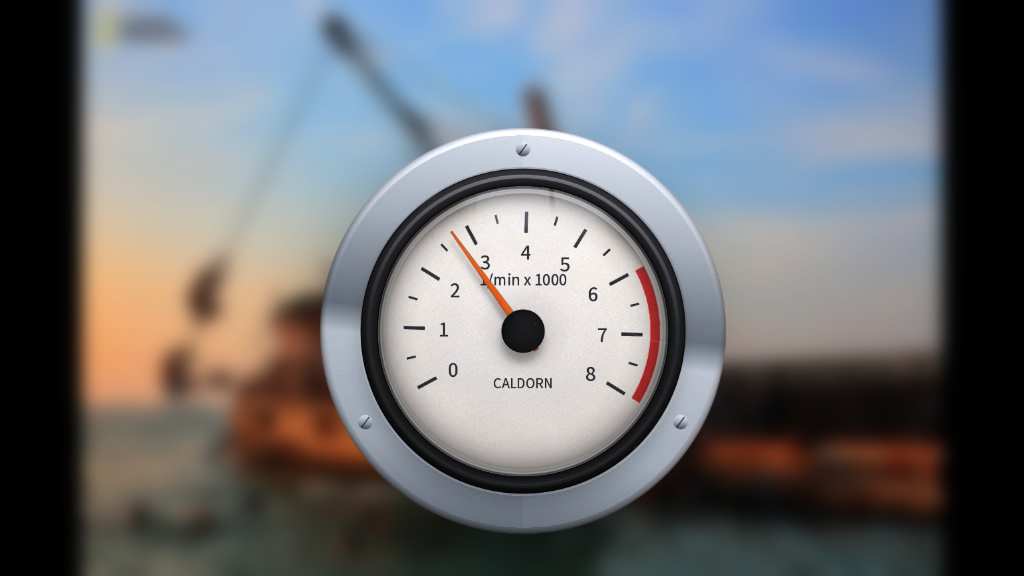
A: 2750rpm
